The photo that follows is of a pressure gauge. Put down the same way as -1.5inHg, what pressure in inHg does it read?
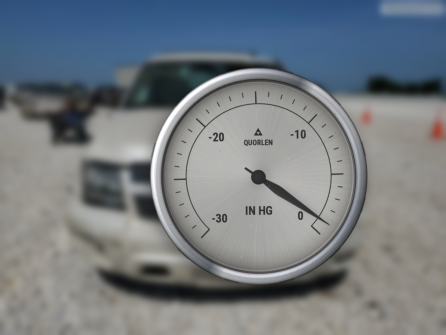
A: -1inHg
